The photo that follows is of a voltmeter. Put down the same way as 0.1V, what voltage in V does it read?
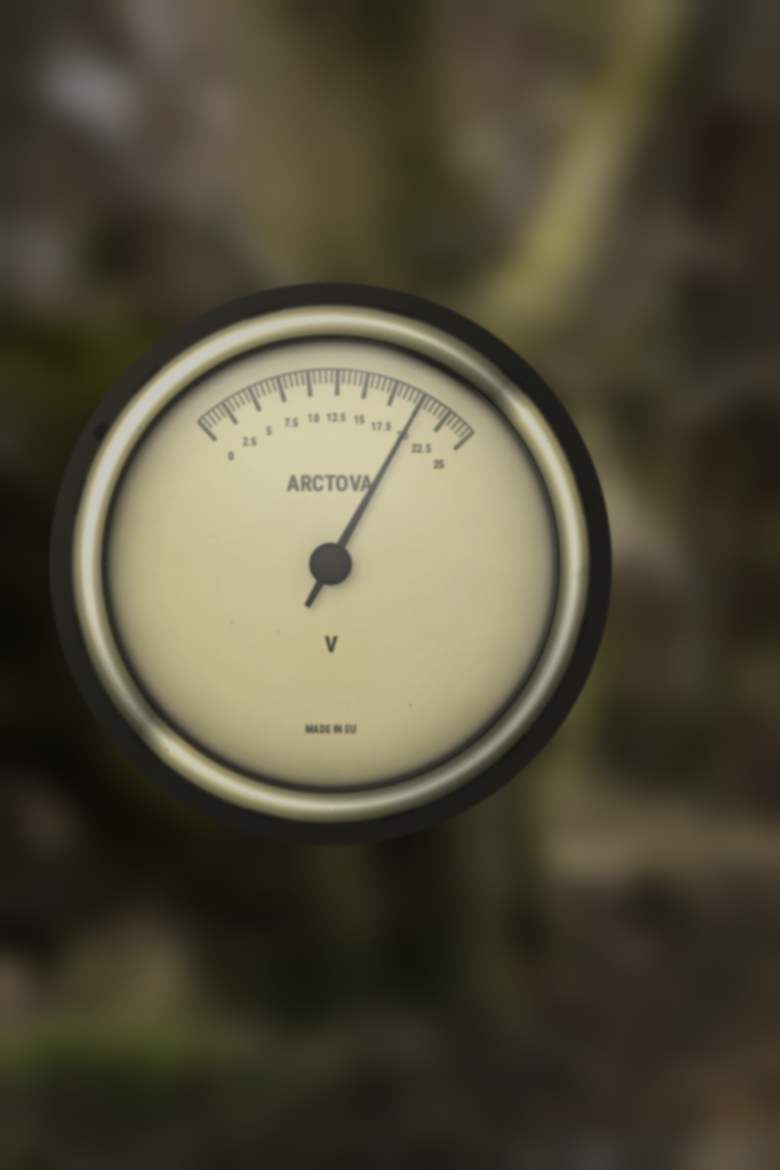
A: 20V
